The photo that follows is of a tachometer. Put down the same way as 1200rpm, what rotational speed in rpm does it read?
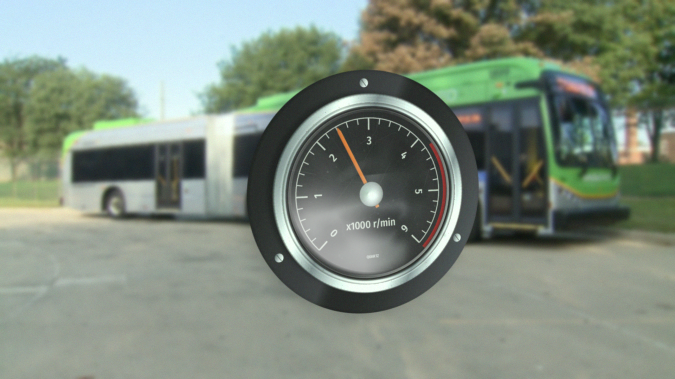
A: 2400rpm
